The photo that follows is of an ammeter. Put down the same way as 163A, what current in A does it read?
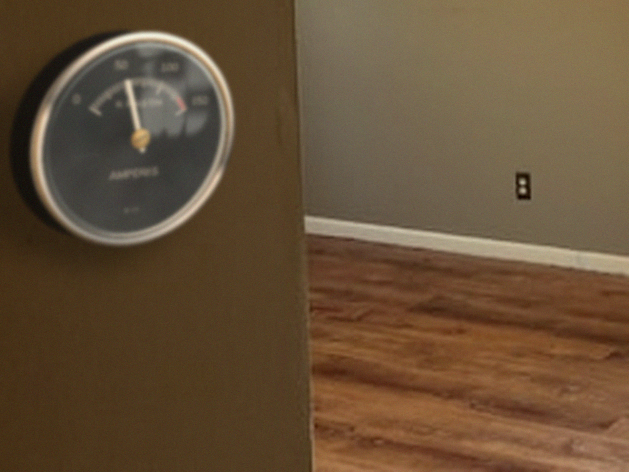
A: 50A
